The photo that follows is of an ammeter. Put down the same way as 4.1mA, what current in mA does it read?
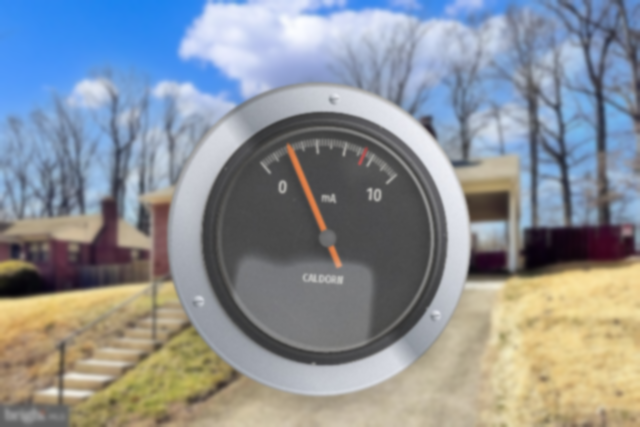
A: 2mA
